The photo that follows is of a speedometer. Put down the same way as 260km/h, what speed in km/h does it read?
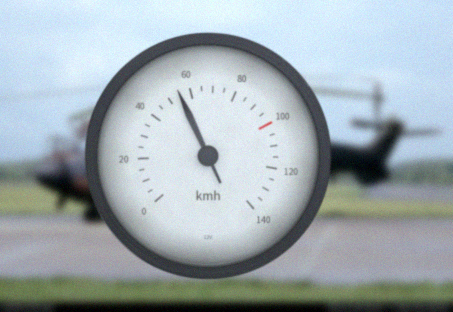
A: 55km/h
